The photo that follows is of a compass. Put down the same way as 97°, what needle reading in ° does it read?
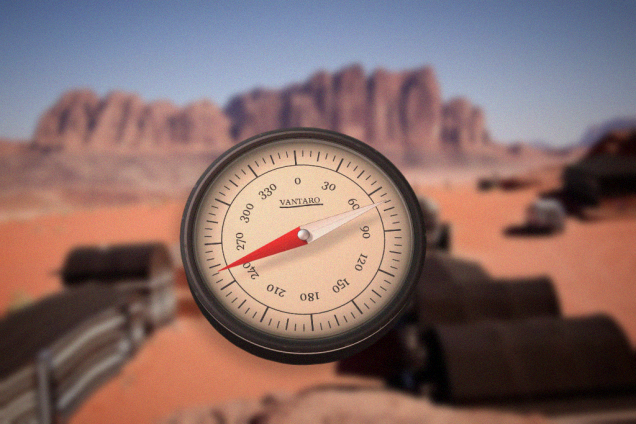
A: 250°
